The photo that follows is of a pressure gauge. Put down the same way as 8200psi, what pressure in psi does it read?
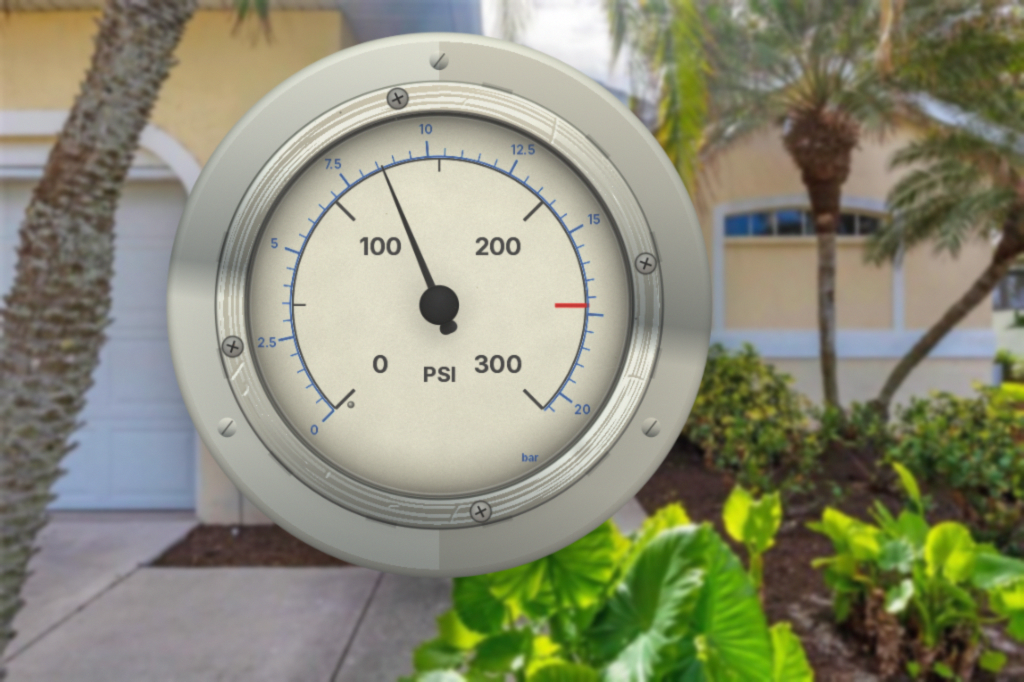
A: 125psi
